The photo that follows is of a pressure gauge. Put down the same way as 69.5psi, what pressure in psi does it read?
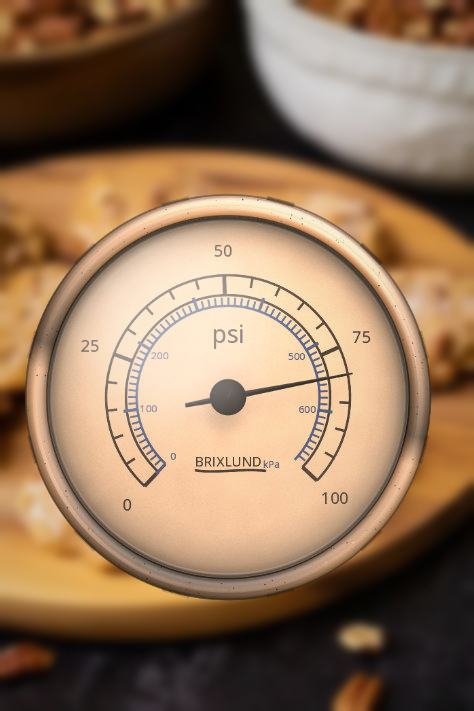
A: 80psi
